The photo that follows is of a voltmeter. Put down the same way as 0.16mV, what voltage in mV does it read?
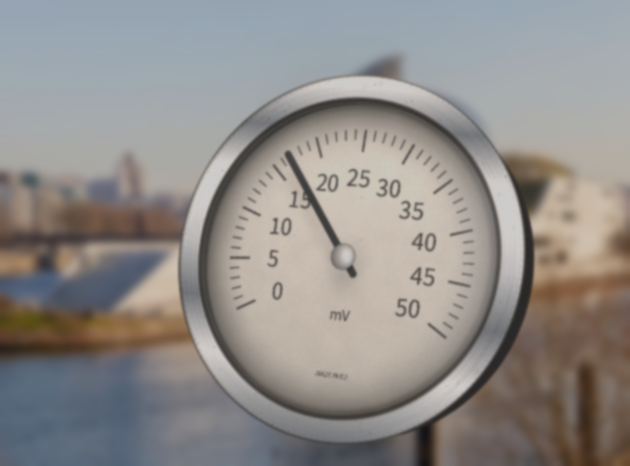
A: 17mV
